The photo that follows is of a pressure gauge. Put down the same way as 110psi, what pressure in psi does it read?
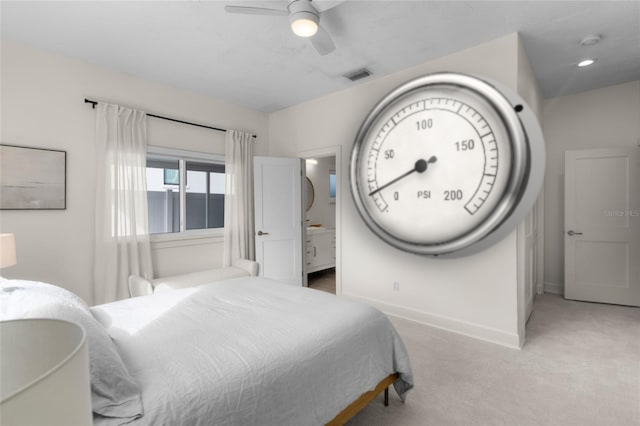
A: 15psi
